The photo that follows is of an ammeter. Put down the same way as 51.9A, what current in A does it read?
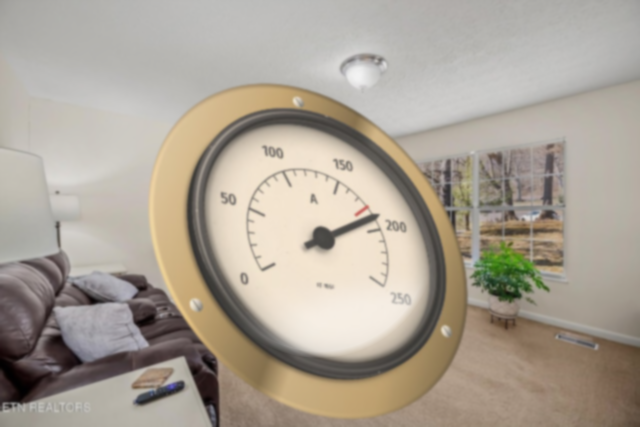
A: 190A
